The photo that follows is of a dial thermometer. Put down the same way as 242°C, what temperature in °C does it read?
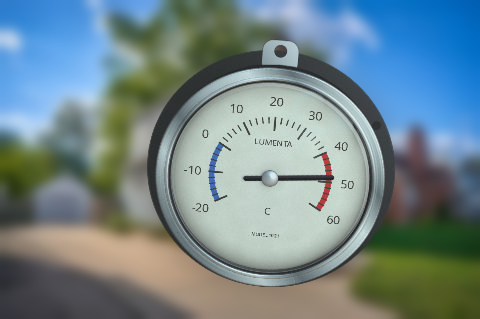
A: 48°C
